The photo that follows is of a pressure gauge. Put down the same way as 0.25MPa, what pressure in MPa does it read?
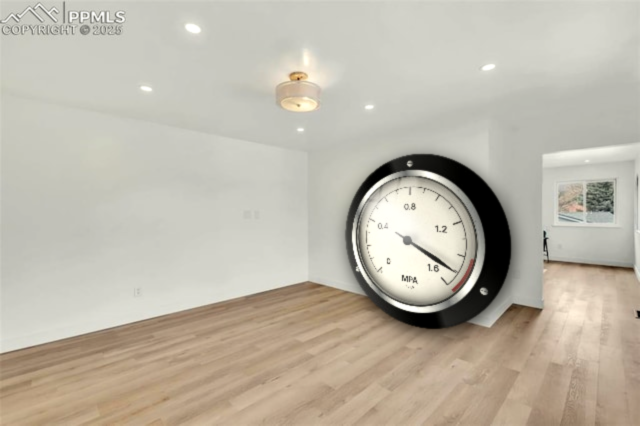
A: 1.5MPa
